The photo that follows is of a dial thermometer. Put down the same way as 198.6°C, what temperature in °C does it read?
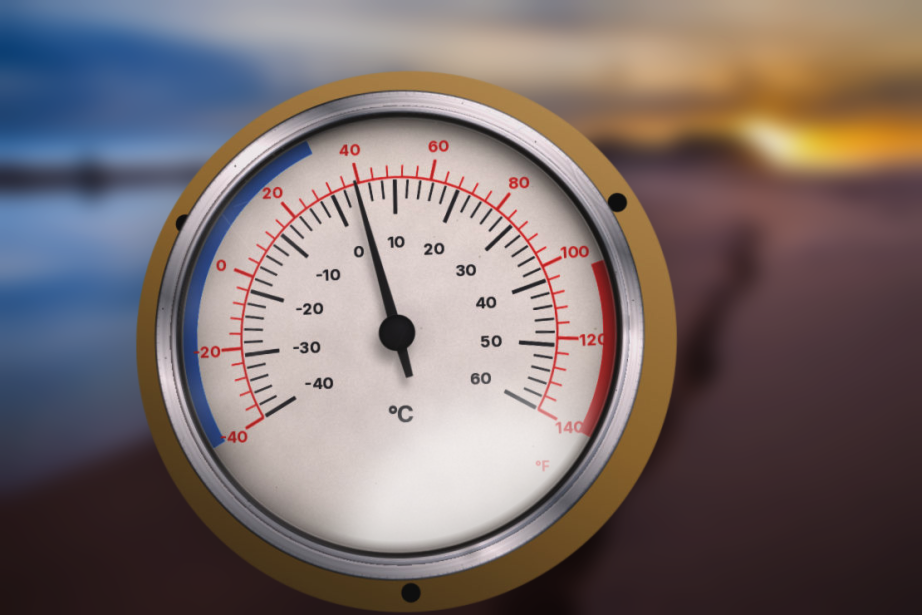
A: 4°C
